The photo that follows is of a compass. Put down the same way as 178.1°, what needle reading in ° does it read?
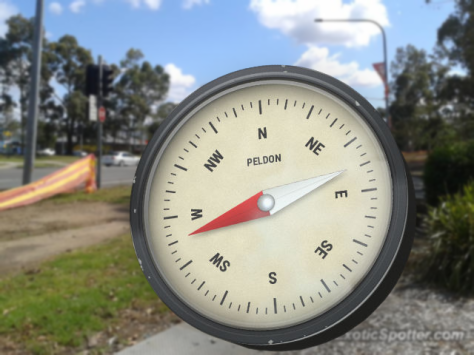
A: 255°
